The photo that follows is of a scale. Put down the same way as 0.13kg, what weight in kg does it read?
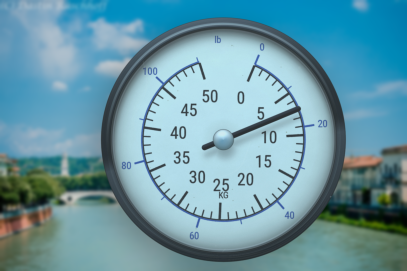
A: 7kg
